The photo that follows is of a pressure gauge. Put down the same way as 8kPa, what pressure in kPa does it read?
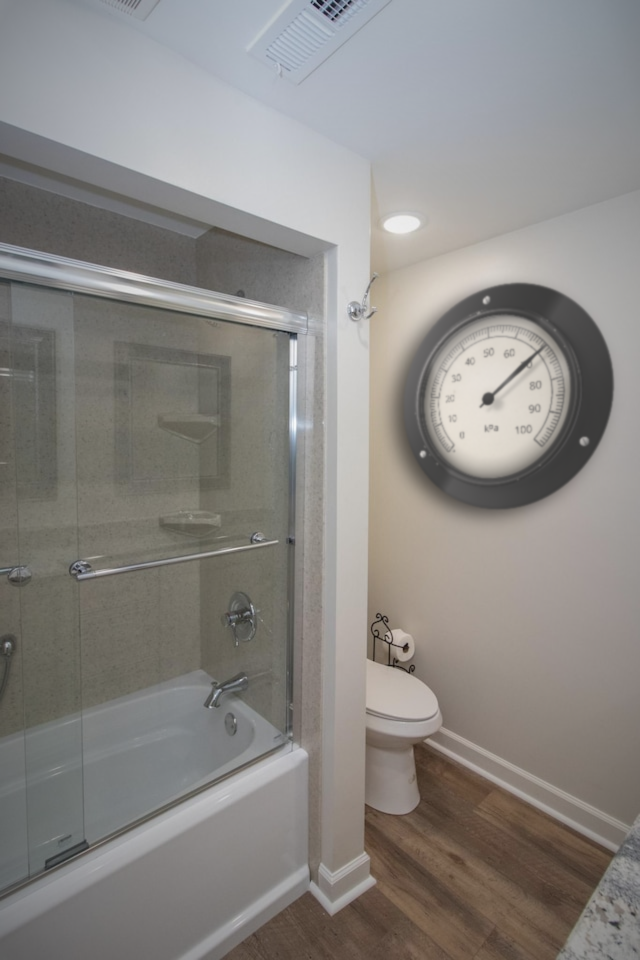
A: 70kPa
